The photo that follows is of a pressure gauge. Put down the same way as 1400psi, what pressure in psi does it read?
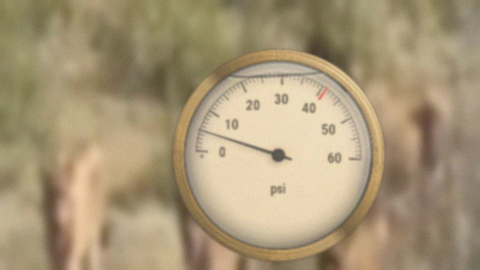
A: 5psi
